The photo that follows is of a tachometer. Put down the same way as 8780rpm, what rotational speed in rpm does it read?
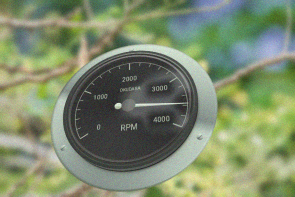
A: 3600rpm
